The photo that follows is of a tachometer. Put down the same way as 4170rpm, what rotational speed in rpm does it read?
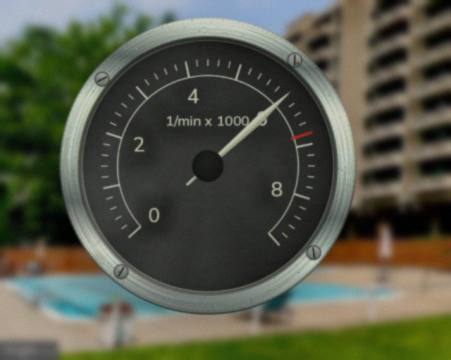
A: 6000rpm
